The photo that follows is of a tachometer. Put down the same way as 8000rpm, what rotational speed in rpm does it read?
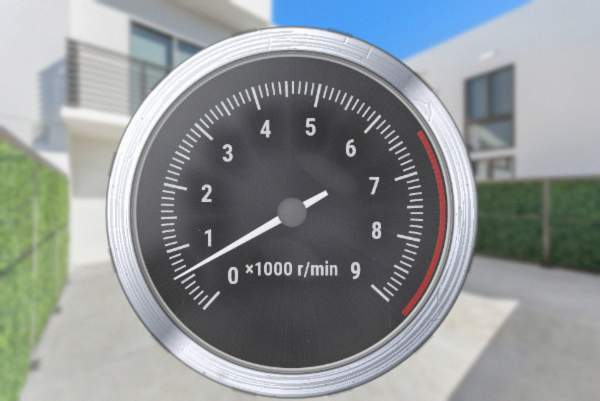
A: 600rpm
